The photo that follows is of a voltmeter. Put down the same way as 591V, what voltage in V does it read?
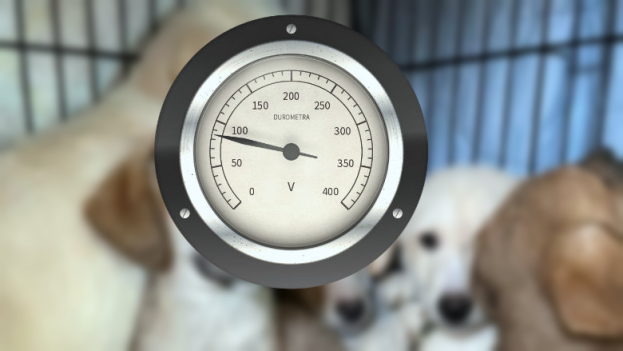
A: 85V
